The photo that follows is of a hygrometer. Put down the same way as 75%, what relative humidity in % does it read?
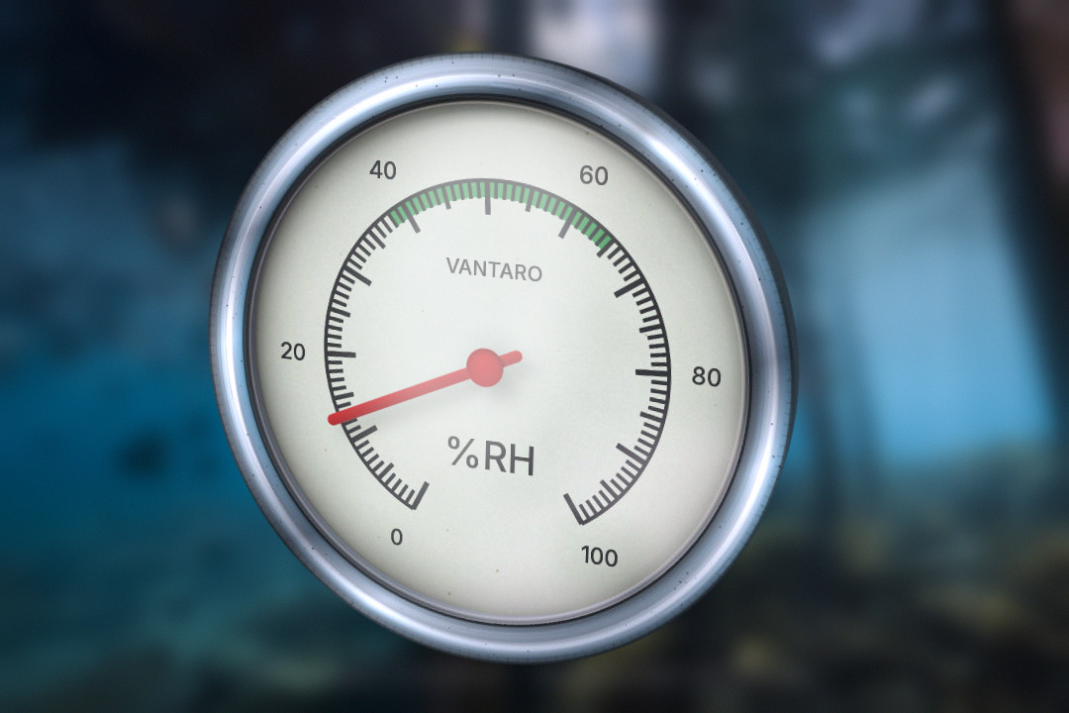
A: 13%
